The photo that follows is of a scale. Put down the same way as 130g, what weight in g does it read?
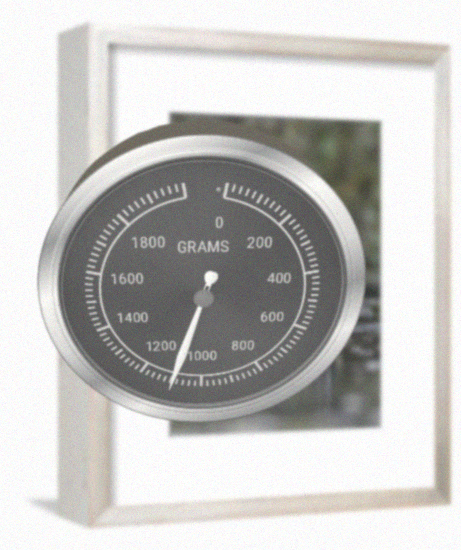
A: 1100g
